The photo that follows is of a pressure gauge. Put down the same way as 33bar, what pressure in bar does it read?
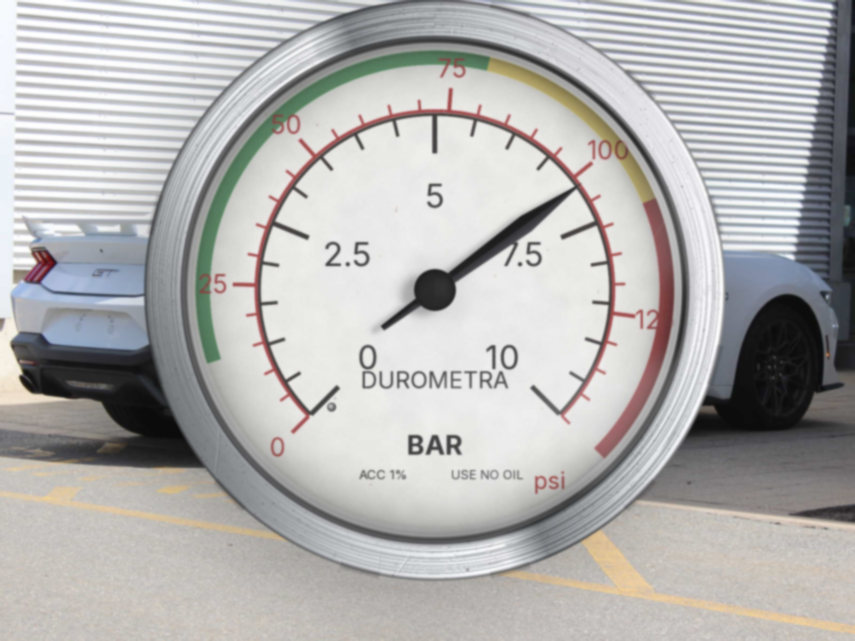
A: 7bar
